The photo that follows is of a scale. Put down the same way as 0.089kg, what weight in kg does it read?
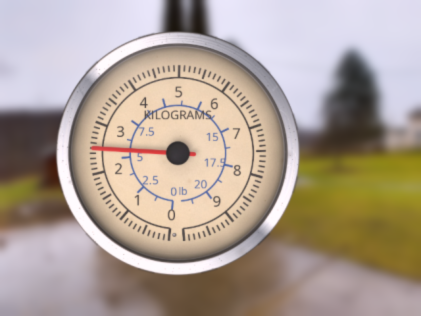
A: 2.5kg
